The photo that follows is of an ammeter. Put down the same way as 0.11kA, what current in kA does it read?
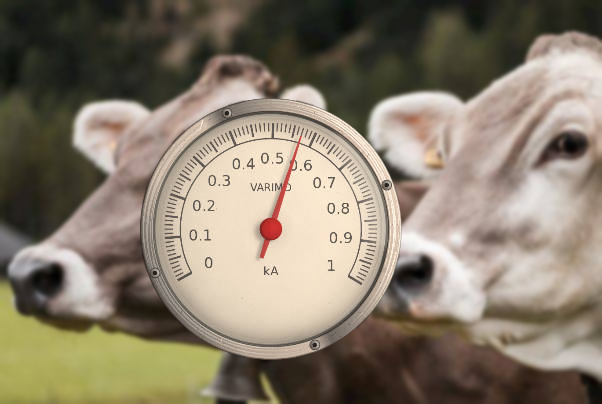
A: 0.57kA
